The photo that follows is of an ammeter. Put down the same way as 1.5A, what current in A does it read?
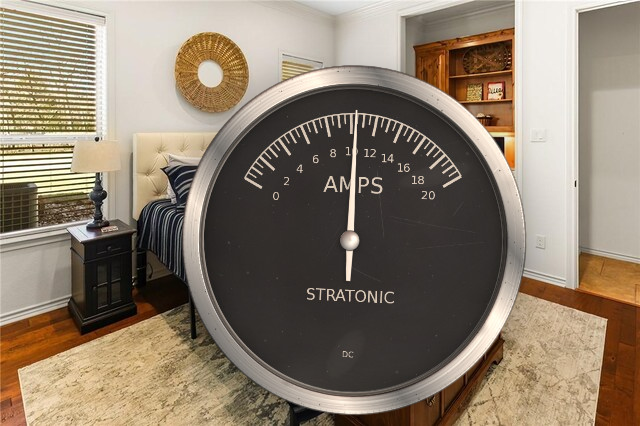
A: 10.5A
